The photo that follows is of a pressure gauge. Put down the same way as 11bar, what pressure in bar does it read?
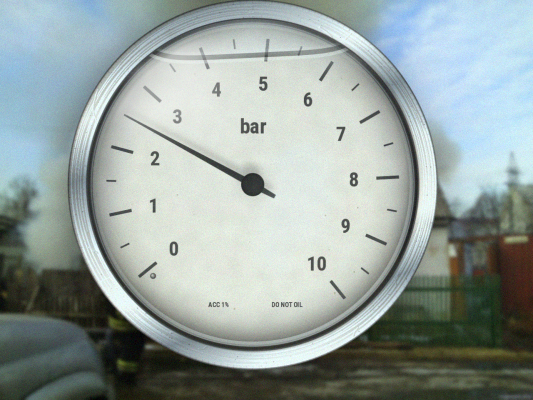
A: 2.5bar
